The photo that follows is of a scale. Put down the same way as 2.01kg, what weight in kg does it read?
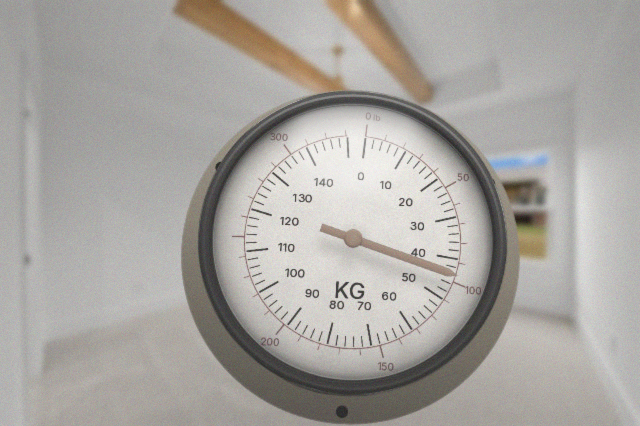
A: 44kg
